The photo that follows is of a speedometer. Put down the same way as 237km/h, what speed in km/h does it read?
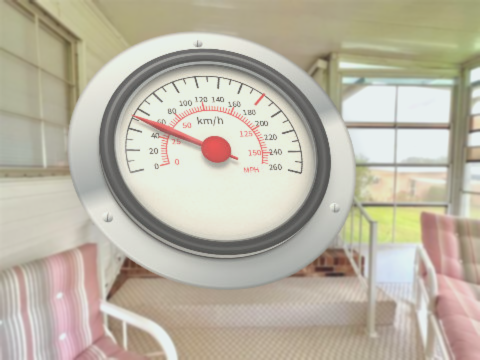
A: 50km/h
